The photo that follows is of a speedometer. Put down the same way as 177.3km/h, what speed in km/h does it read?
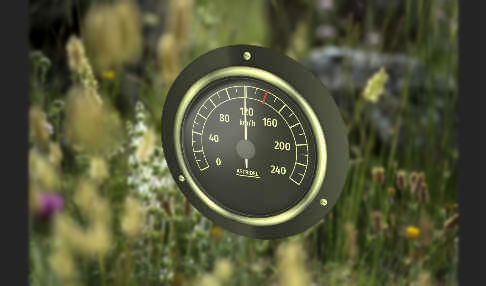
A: 120km/h
